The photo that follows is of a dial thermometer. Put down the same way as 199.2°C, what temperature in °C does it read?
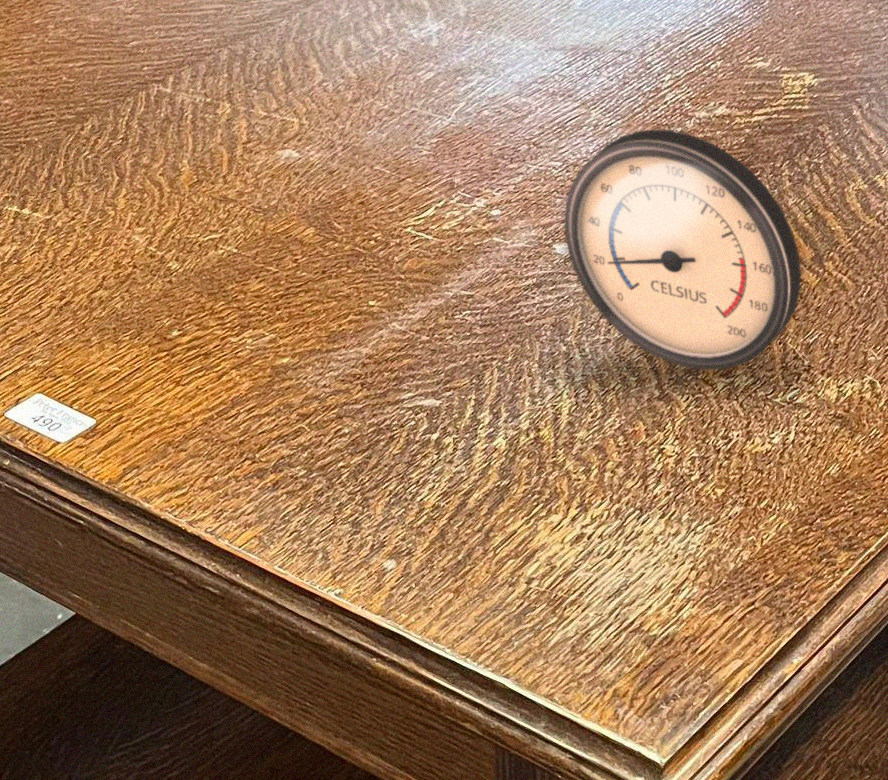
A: 20°C
